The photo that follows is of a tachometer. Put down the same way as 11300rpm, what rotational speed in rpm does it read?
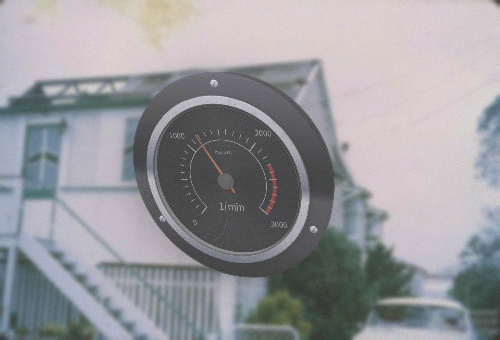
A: 1200rpm
